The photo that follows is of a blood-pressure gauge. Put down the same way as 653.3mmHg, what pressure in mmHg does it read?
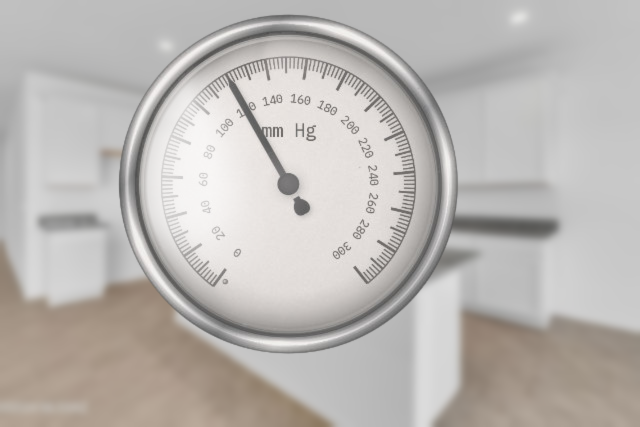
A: 120mmHg
